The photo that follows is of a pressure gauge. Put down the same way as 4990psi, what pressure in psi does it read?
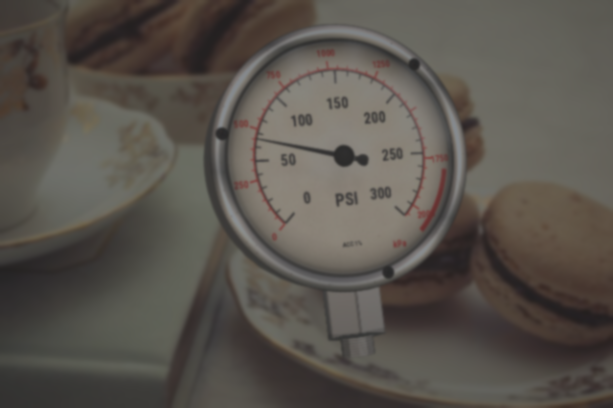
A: 65psi
